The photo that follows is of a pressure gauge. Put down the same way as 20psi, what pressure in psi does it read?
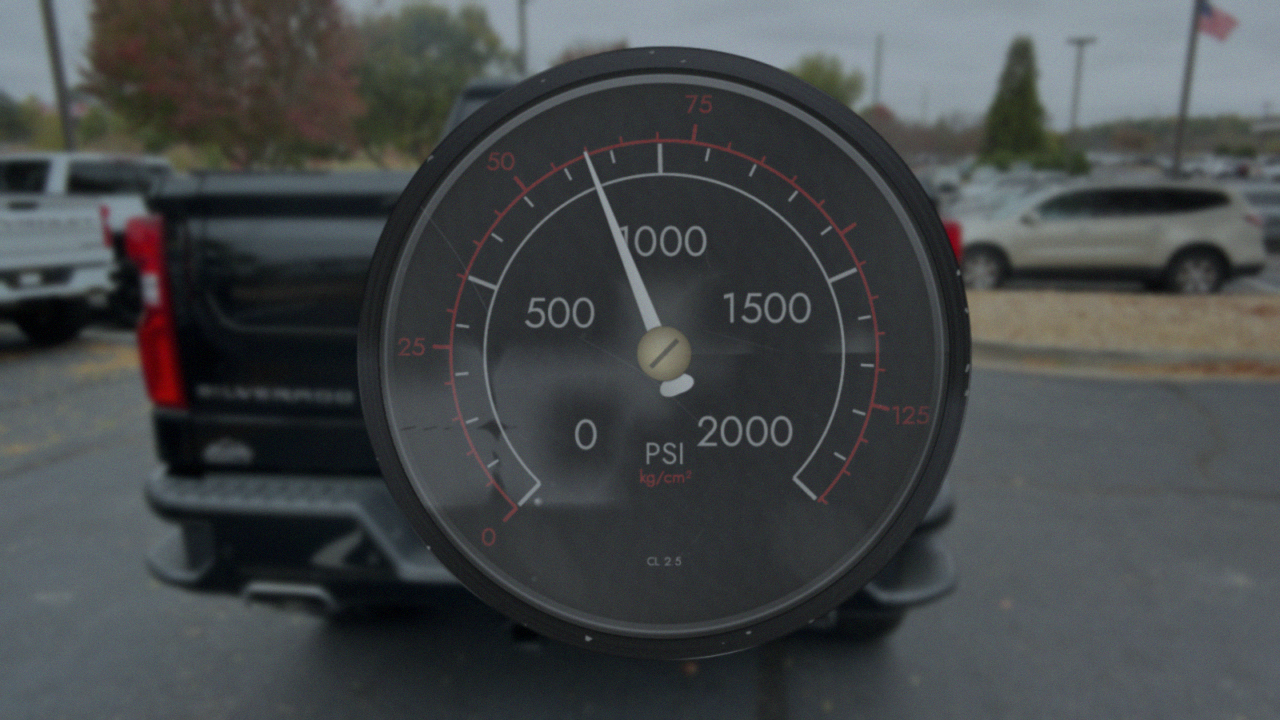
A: 850psi
